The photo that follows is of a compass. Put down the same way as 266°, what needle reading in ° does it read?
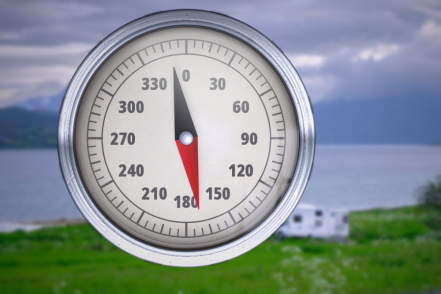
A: 170°
